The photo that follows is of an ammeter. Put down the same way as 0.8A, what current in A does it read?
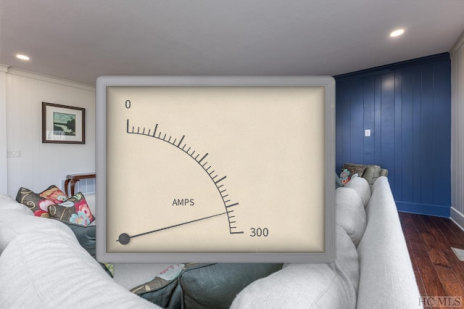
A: 260A
